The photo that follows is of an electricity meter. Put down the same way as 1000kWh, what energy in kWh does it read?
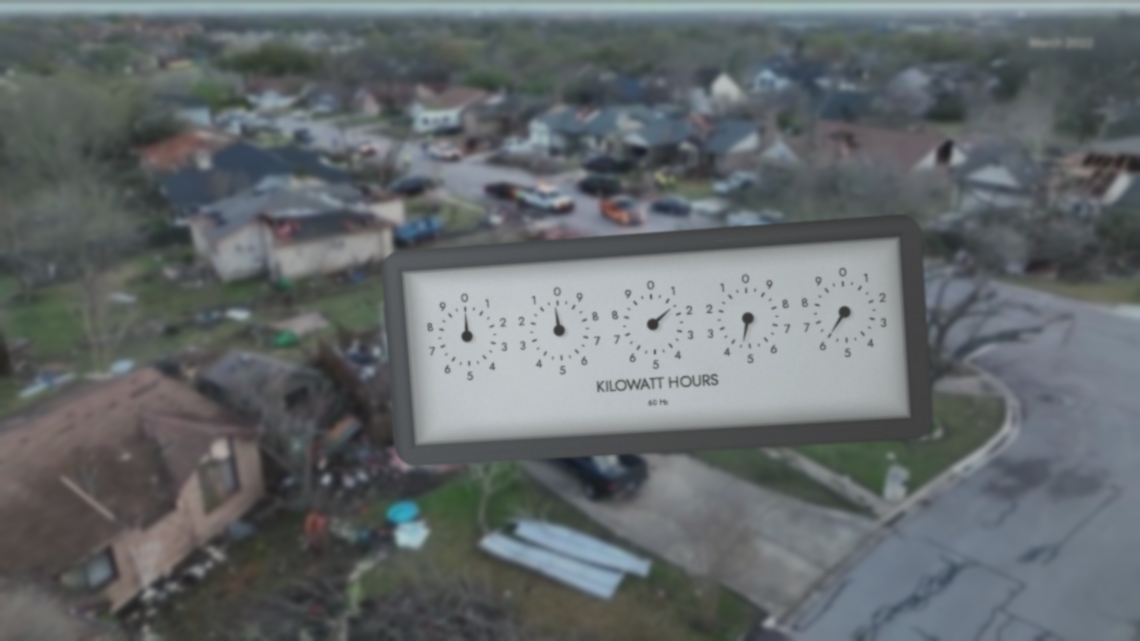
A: 146kWh
